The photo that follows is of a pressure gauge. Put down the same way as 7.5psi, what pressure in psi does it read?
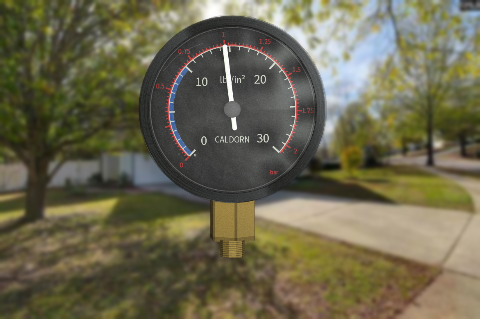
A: 14.5psi
